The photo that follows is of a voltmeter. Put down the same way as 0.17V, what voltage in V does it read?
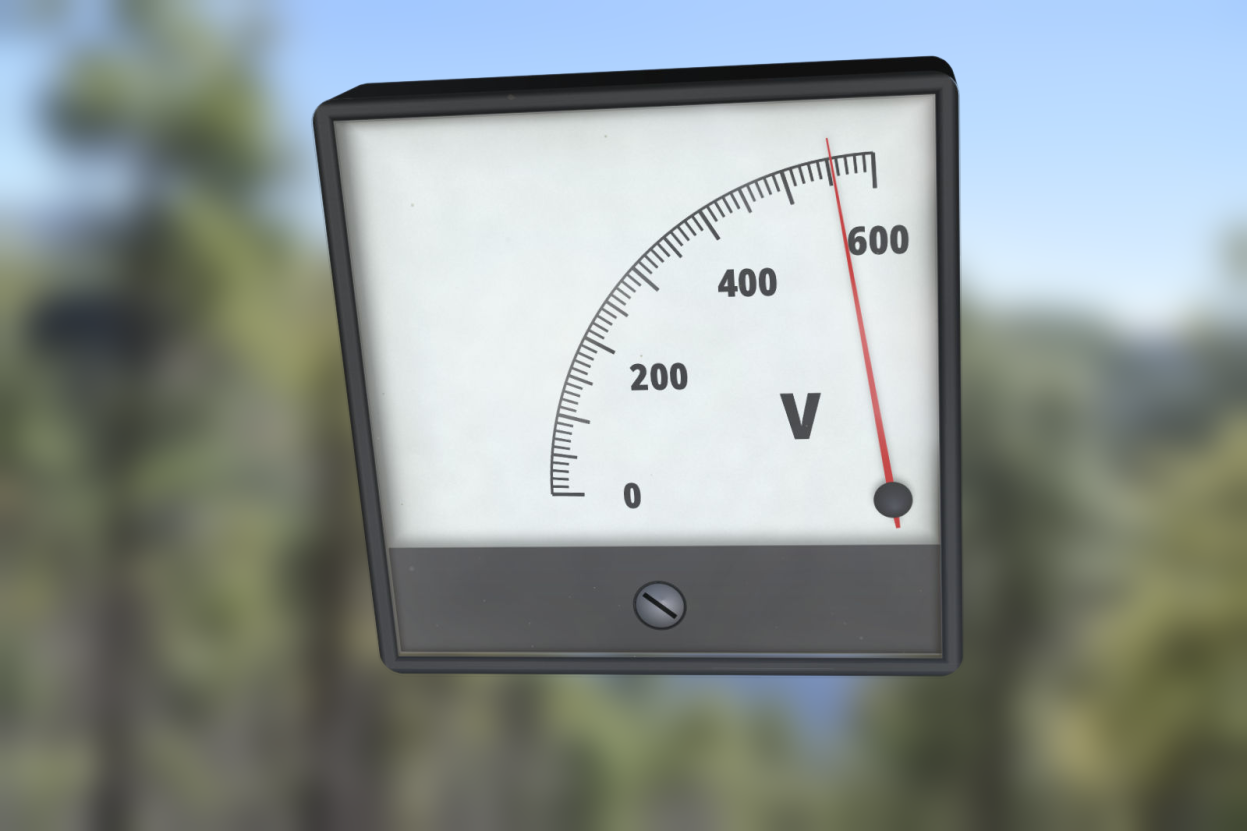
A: 555V
